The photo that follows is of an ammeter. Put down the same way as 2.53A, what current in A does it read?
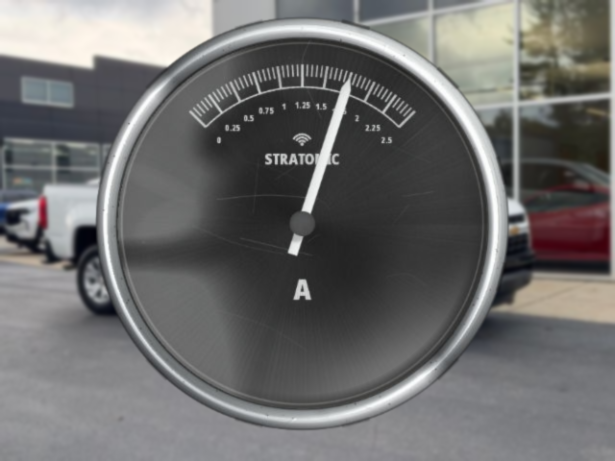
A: 1.75A
